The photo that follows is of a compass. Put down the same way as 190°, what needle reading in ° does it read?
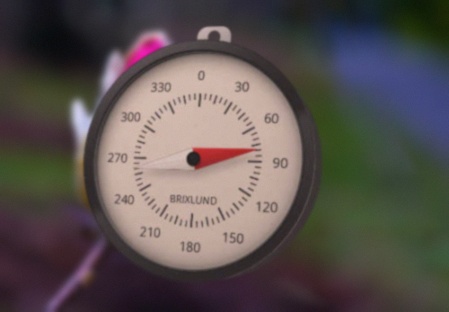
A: 80°
